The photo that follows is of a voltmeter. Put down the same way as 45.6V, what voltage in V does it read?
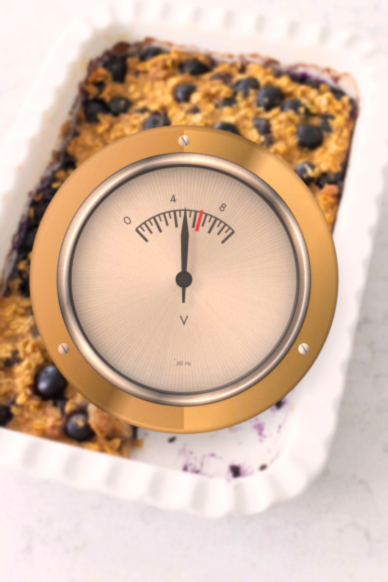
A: 5V
